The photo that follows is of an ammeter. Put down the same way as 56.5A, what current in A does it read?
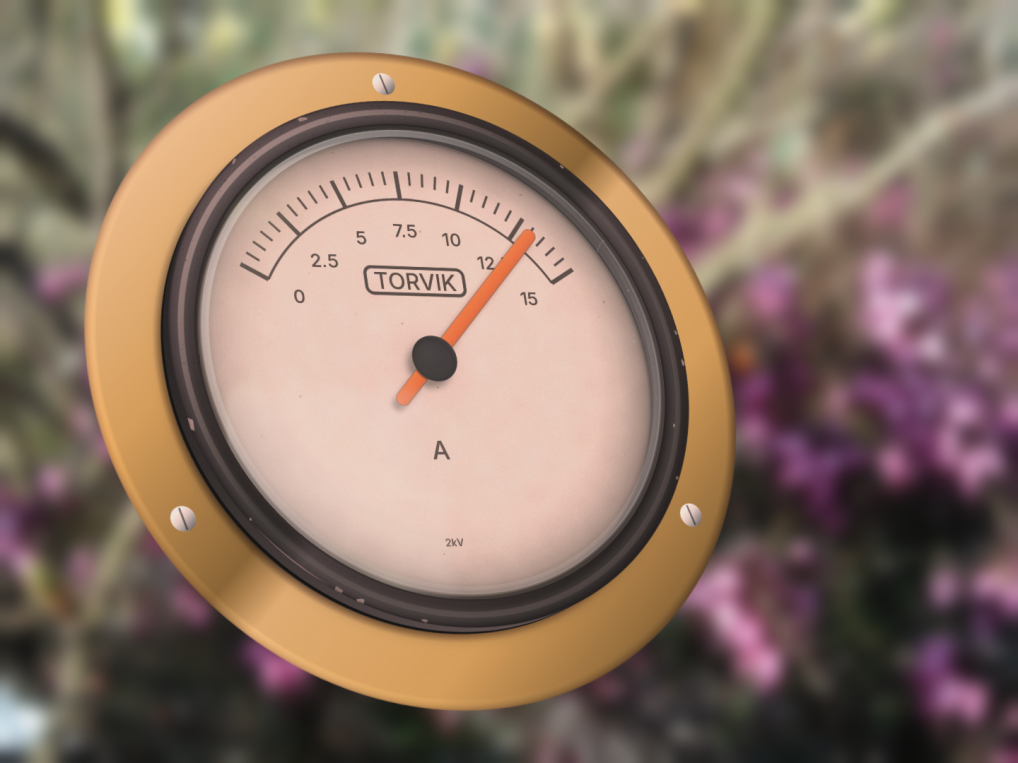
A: 13A
